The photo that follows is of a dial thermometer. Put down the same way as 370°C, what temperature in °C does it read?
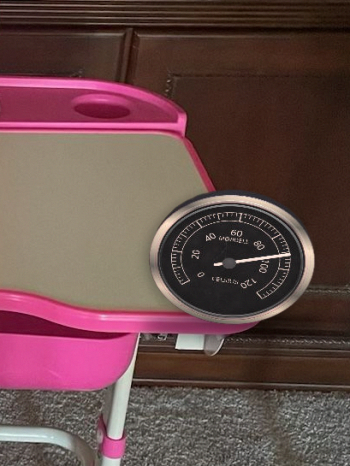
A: 90°C
